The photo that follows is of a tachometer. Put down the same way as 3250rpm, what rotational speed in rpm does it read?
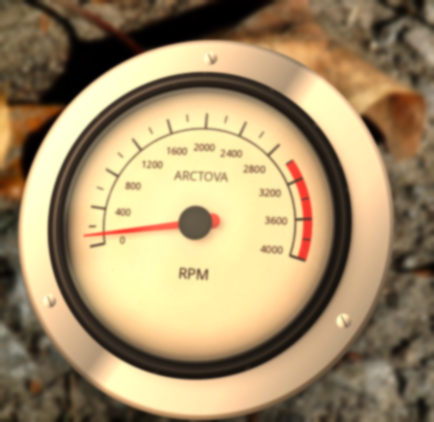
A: 100rpm
